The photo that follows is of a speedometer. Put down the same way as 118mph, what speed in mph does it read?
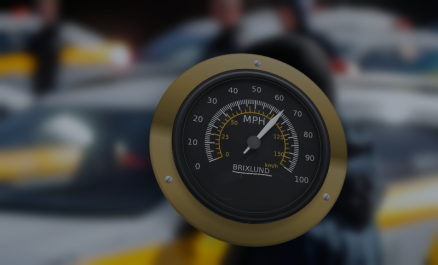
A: 65mph
